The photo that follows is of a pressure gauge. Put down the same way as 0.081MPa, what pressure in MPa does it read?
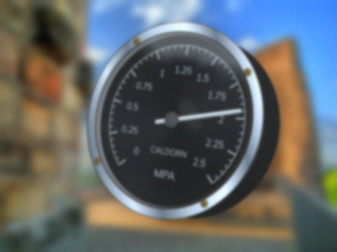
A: 1.95MPa
